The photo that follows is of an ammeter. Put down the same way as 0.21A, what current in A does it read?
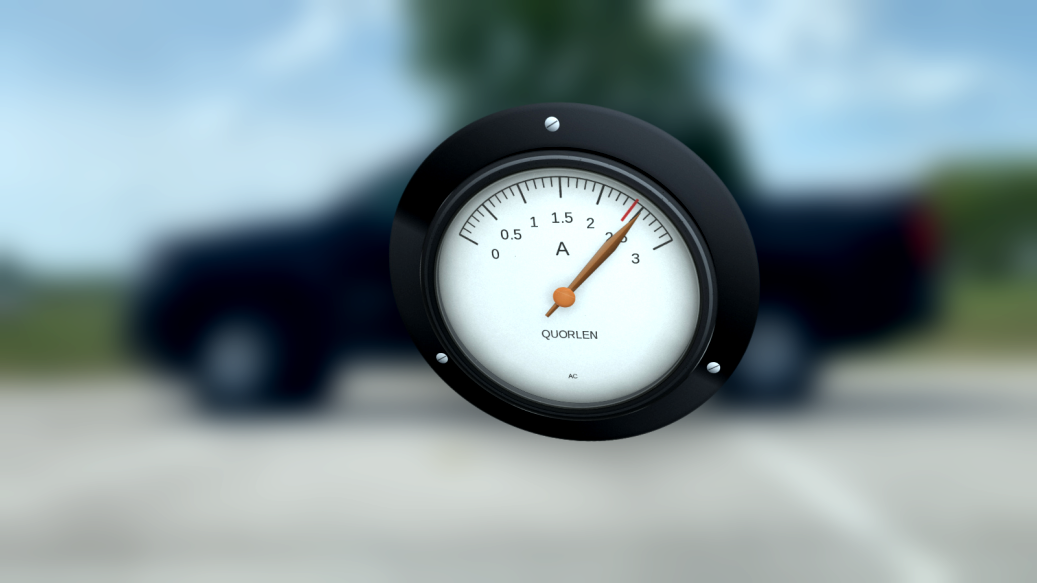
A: 2.5A
